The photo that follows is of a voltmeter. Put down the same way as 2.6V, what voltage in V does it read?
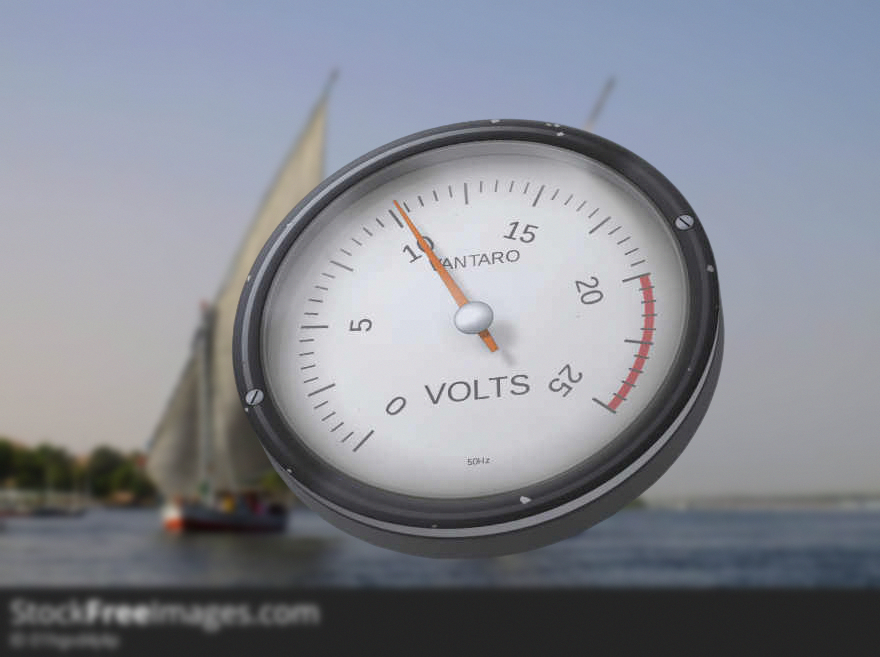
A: 10.25V
